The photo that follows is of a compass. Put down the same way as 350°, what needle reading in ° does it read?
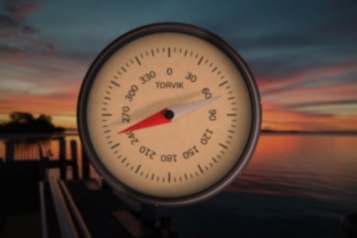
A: 250°
